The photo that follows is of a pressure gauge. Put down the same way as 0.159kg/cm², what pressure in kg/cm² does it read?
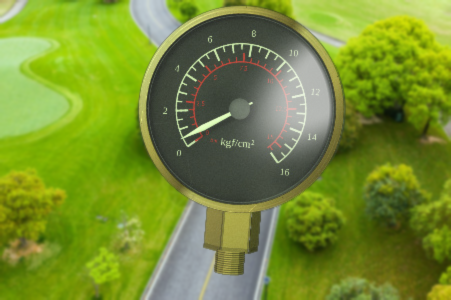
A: 0.5kg/cm²
